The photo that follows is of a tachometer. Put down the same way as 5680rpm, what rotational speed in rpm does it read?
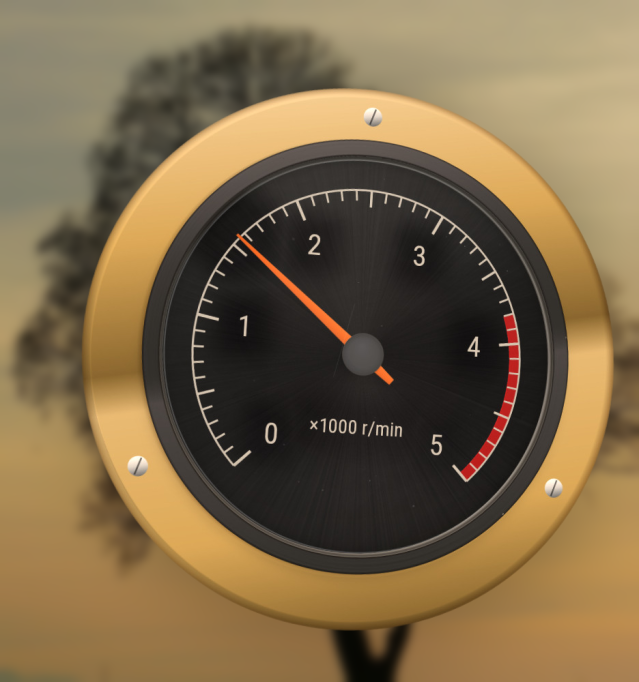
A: 1550rpm
